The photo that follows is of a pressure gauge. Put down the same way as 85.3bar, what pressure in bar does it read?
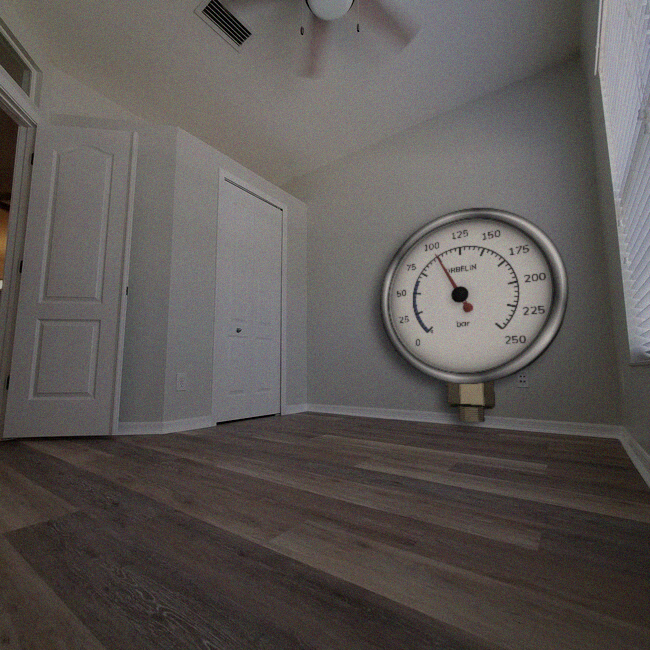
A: 100bar
